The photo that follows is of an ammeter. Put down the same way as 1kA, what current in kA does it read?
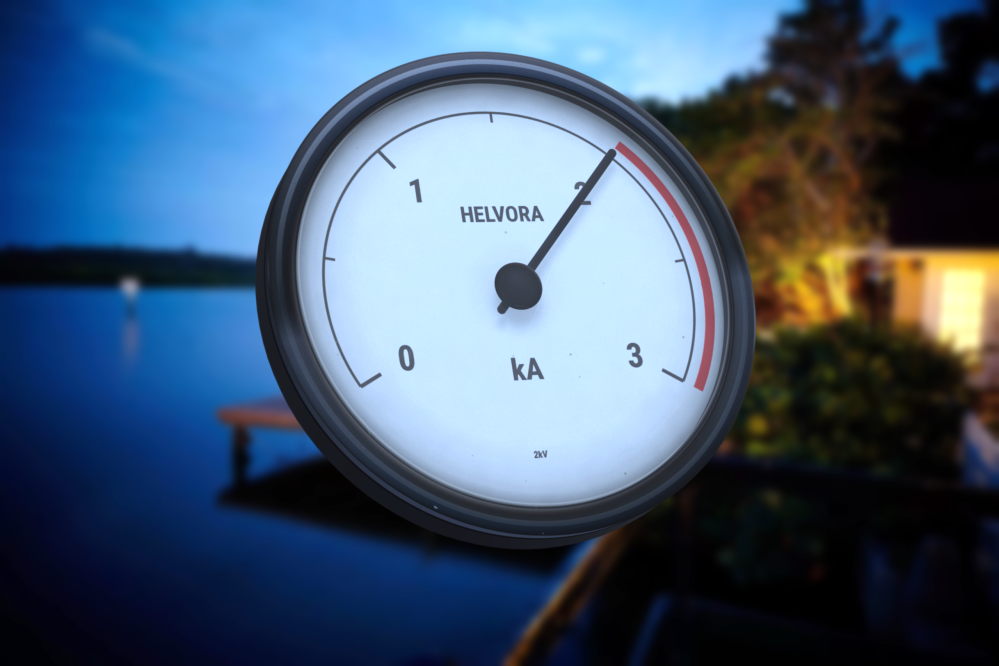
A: 2kA
